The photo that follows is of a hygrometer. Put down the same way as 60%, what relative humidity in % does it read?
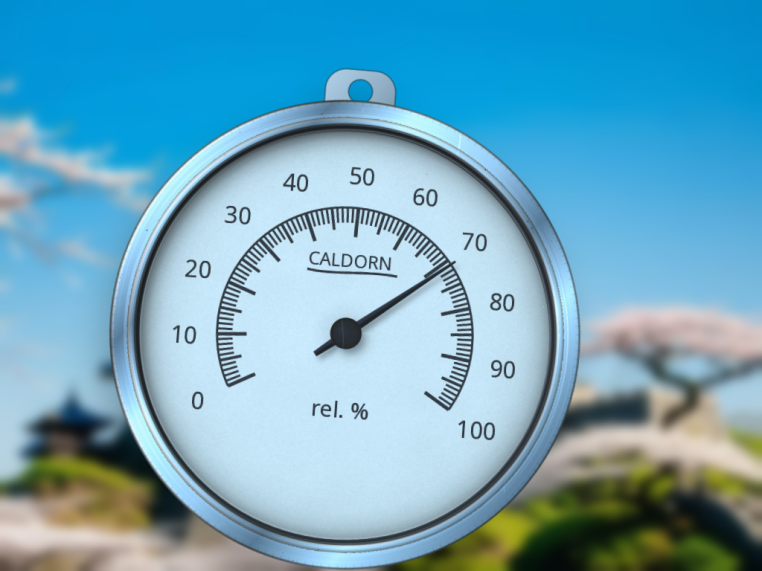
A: 71%
